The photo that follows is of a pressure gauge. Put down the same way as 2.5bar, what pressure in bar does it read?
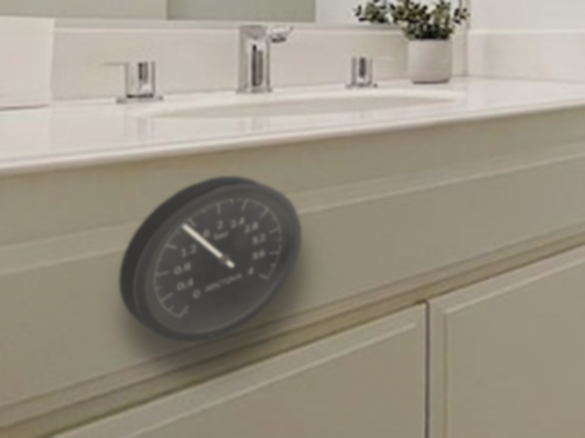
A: 1.5bar
